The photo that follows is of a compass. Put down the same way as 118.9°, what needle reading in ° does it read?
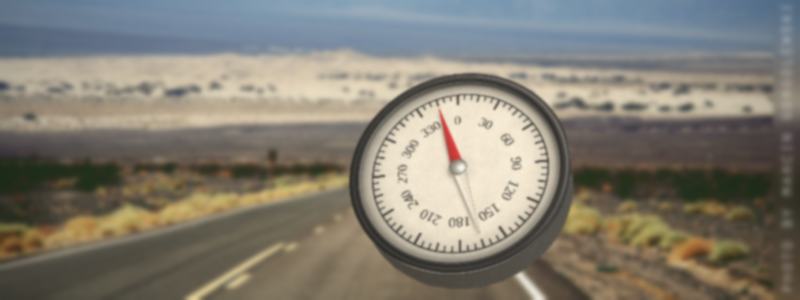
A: 345°
